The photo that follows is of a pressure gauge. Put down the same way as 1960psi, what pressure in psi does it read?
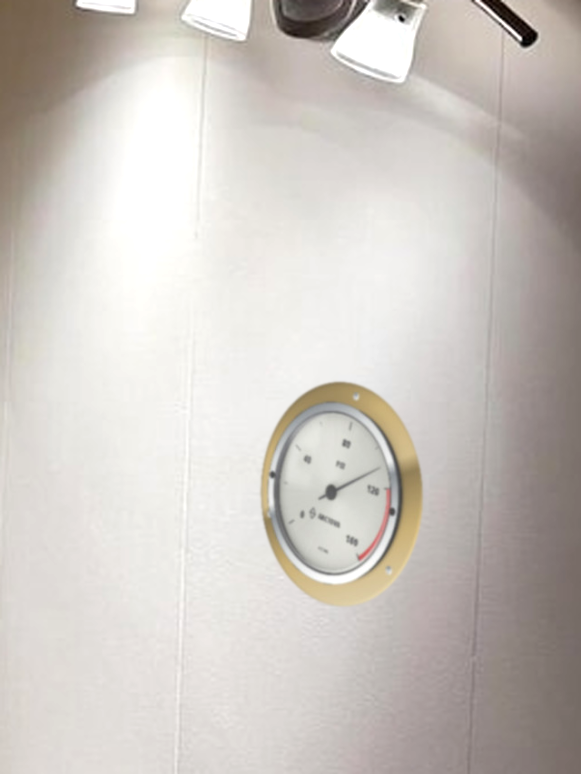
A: 110psi
